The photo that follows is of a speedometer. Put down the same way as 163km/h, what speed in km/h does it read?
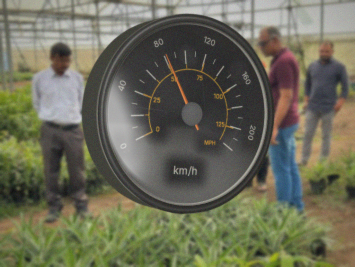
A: 80km/h
